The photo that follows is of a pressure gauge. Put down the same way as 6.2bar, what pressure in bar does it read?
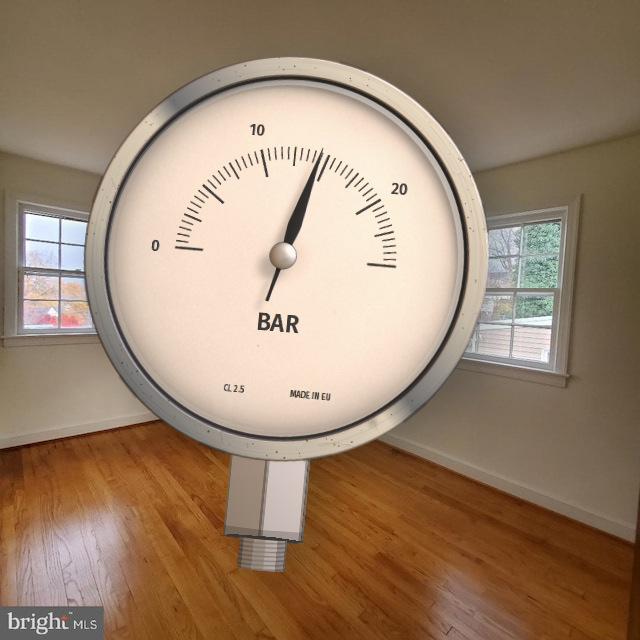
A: 14.5bar
